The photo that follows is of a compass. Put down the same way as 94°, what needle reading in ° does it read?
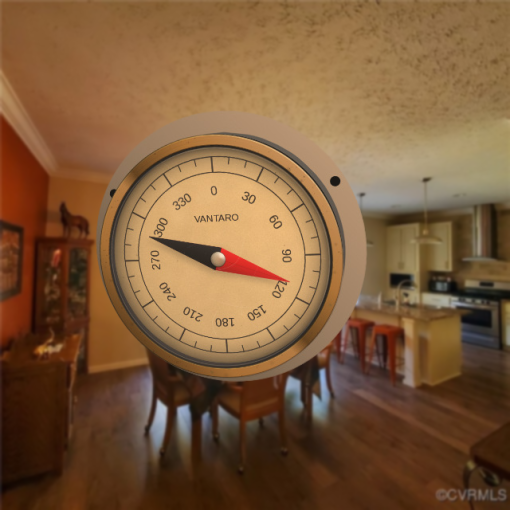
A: 110°
